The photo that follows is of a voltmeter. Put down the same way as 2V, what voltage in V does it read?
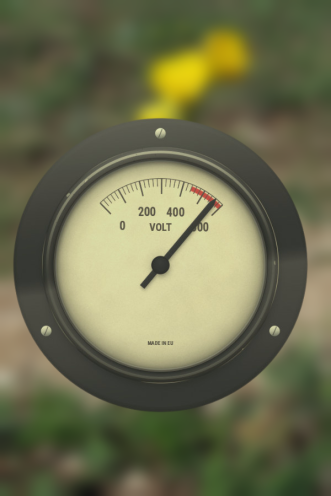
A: 560V
